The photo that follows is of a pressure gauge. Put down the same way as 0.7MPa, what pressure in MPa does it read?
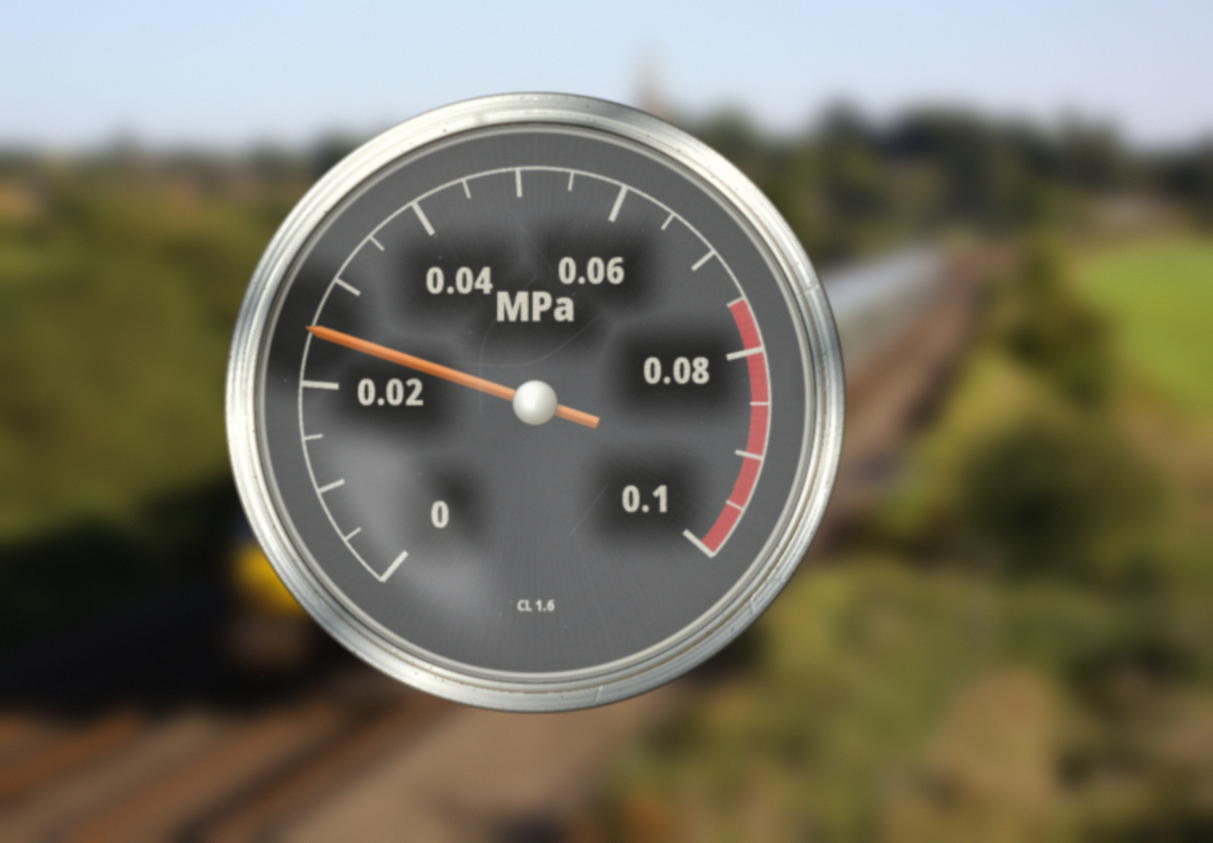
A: 0.025MPa
